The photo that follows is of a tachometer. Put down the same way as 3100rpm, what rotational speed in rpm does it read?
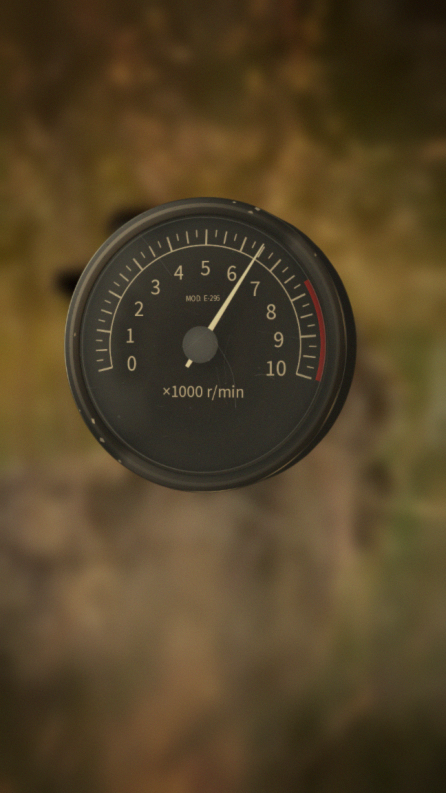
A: 6500rpm
